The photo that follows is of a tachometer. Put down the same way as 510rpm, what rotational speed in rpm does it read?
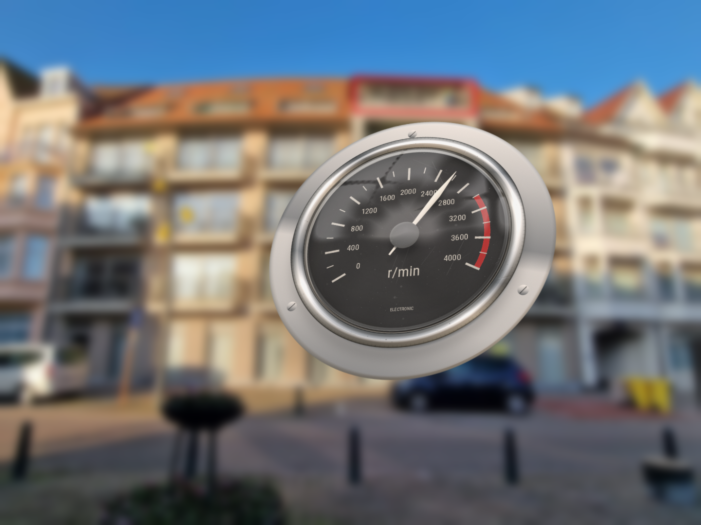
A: 2600rpm
